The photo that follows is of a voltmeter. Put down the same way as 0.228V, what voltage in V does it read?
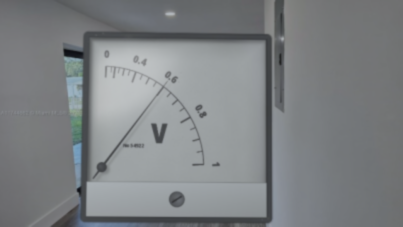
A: 0.6V
